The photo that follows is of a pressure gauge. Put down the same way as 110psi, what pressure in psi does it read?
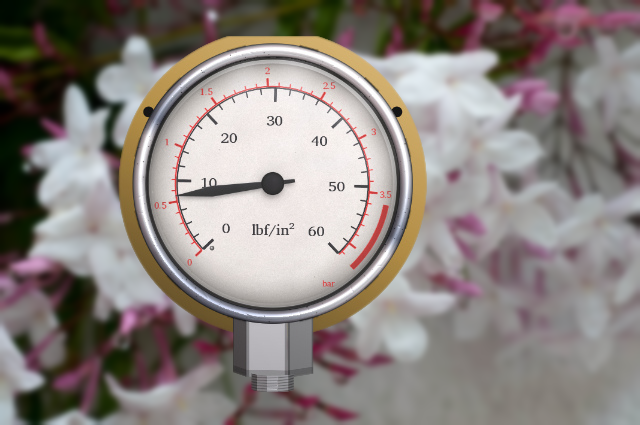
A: 8psi
